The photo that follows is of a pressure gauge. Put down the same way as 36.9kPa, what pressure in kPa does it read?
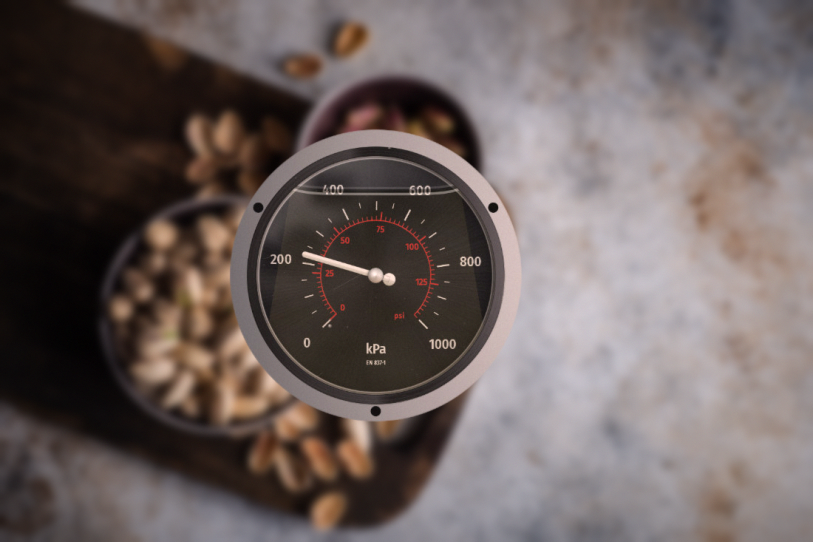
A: 225kPa
